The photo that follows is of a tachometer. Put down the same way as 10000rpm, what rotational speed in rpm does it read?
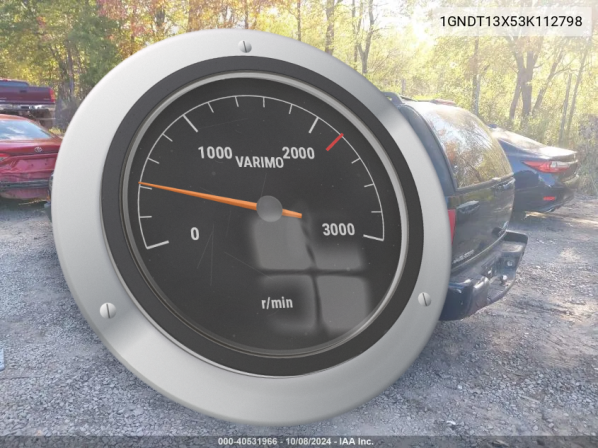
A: 400rpm
